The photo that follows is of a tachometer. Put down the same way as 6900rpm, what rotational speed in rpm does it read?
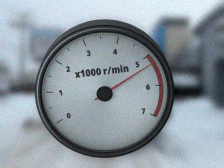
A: 5250rpm
